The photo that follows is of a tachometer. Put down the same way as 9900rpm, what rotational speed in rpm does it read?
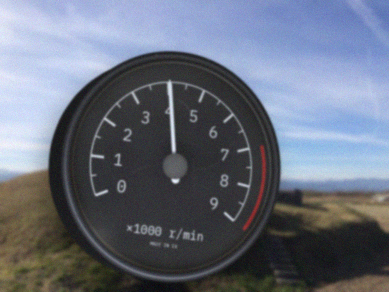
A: 4000rpm
